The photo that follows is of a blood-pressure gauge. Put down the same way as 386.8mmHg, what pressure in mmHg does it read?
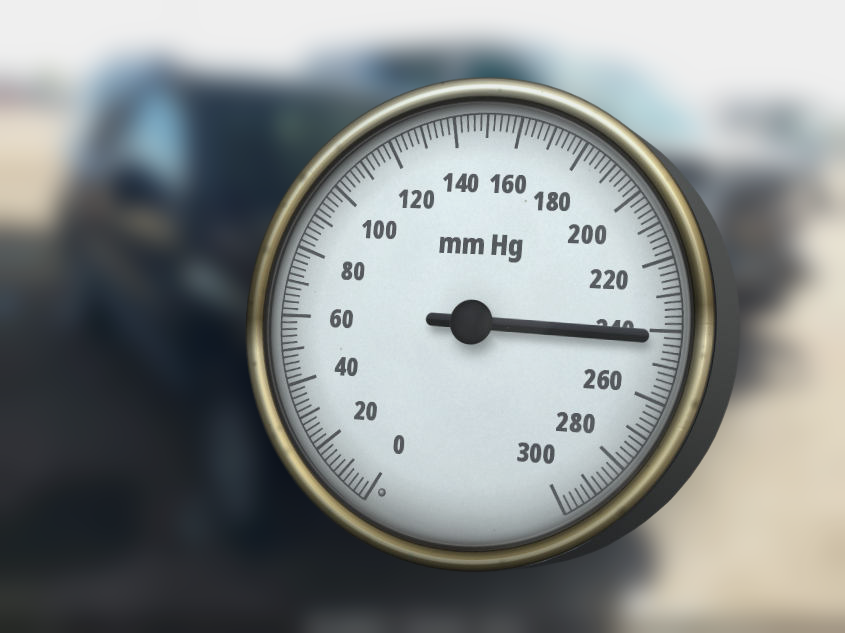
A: 242mmHg
